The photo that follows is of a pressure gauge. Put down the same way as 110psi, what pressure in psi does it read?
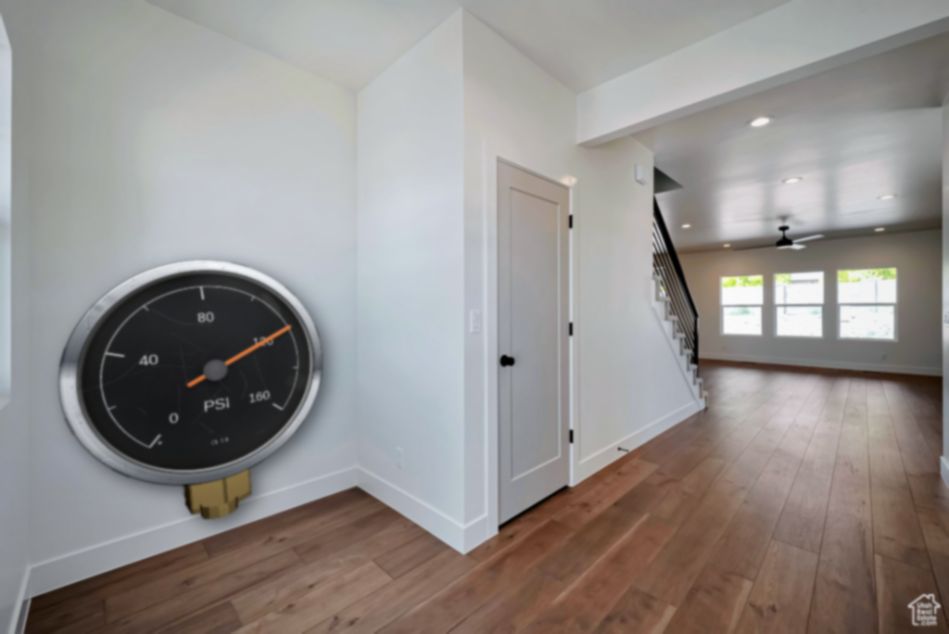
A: 120psi
